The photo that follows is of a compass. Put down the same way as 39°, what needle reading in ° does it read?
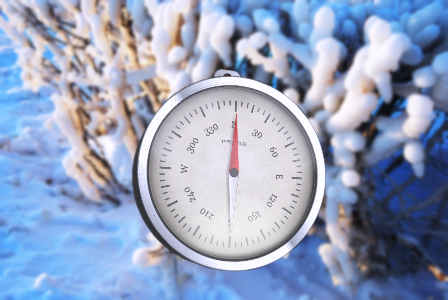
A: 0°
